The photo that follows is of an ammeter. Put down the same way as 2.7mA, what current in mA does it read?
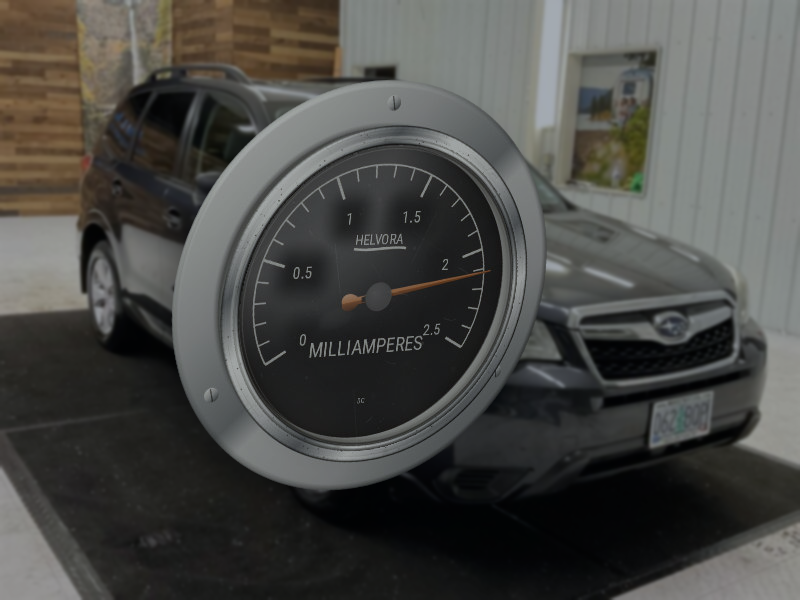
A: 2.1mA
